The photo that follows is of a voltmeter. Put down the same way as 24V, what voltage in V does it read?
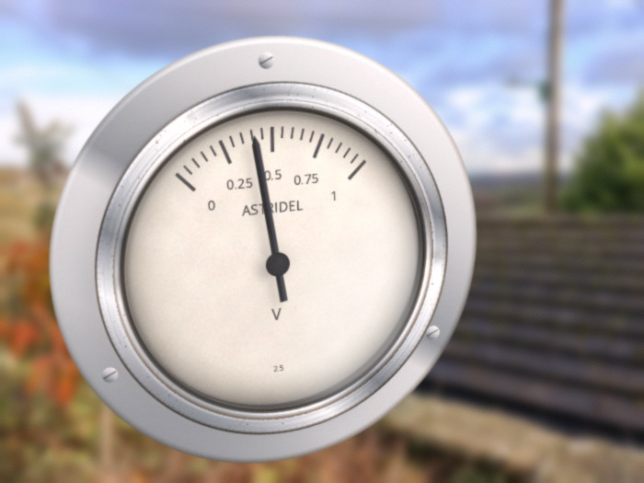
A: 0.4V
